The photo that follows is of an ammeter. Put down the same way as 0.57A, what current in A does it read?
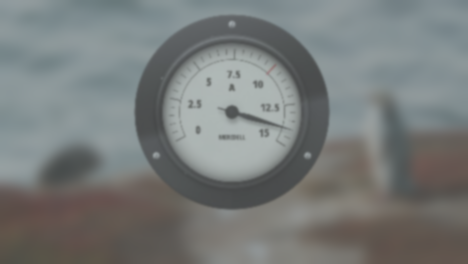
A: 14A
